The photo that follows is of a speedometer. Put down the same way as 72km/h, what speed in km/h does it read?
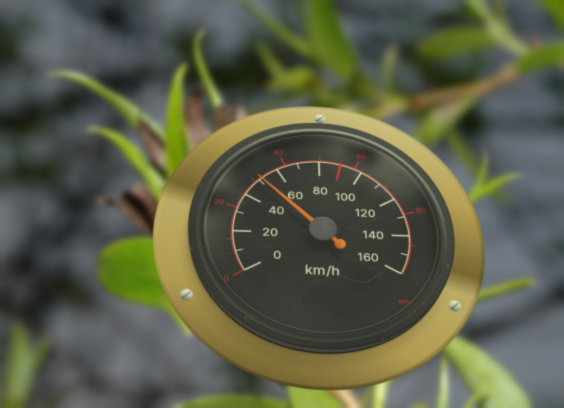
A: 50km/h
